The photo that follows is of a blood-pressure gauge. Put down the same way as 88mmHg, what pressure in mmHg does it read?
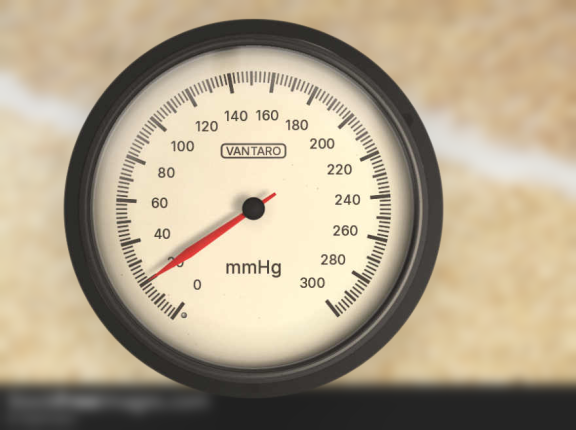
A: 20mmHg
